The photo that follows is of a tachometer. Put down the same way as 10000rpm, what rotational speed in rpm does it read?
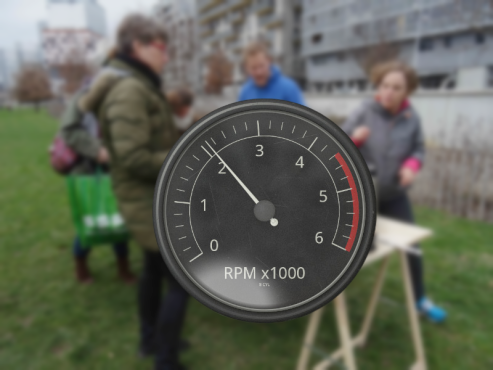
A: 2100rpm
